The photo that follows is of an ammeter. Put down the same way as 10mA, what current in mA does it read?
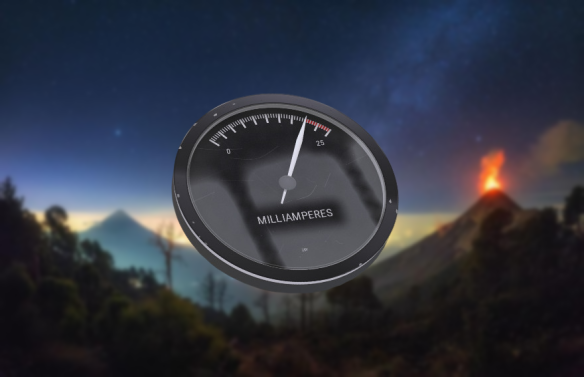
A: 20mA
